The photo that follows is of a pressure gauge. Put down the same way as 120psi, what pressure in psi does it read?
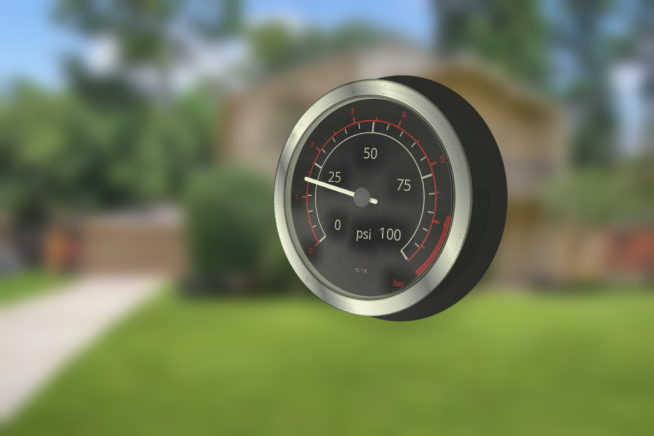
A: 20psi
